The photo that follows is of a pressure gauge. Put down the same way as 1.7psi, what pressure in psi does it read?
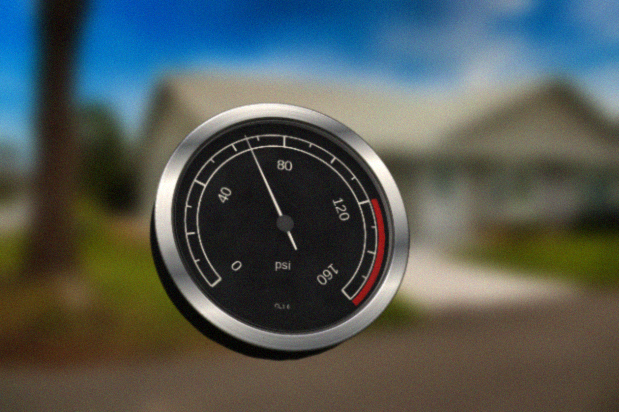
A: 65psi
